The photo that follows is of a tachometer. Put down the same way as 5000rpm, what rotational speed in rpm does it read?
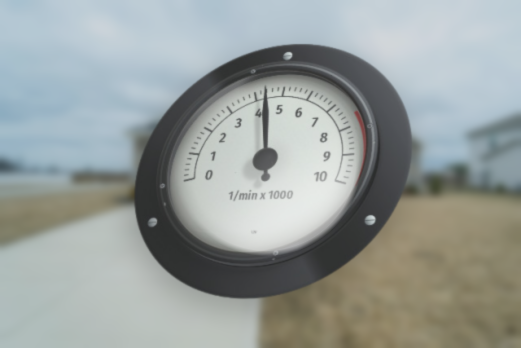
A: 4400rpm
